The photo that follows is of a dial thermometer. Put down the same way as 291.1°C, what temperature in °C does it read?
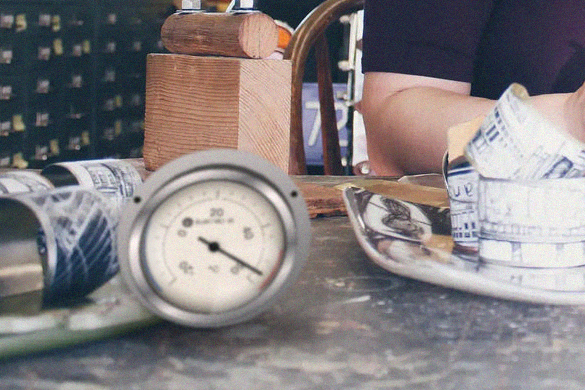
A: 56°C
